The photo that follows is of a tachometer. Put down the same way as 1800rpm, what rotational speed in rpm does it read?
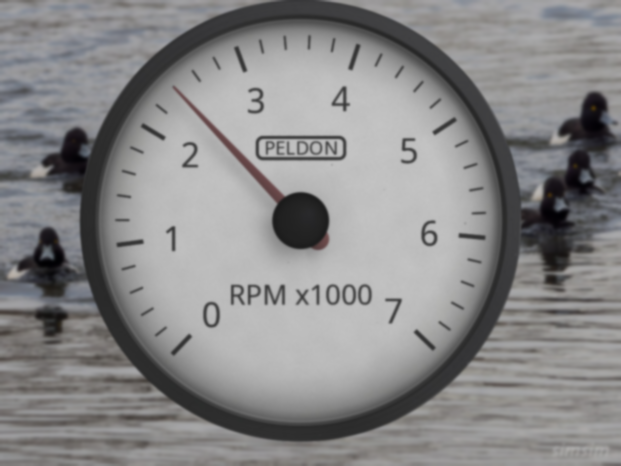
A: 2400rpm
